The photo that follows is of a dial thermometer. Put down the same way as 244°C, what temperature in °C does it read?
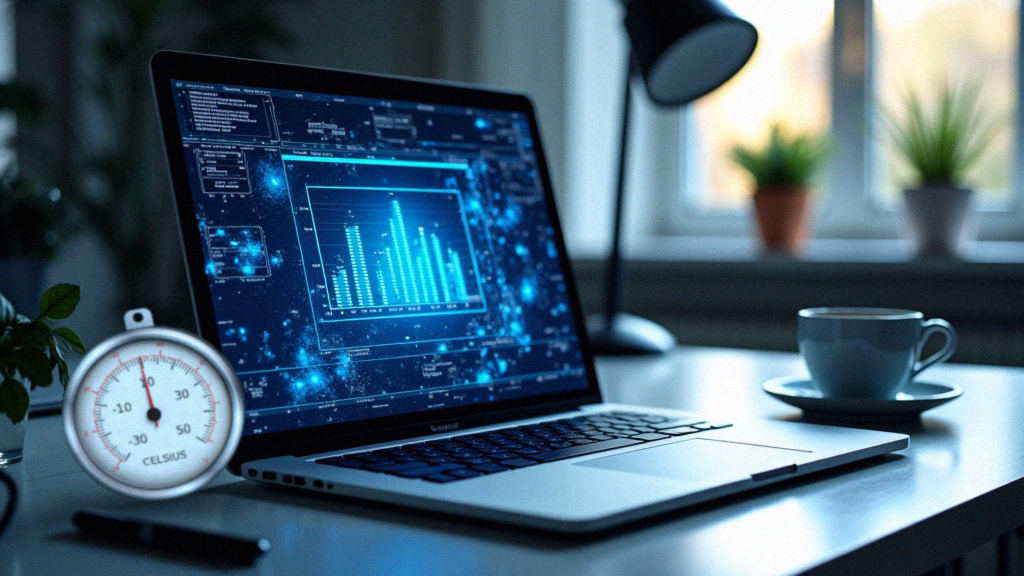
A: 10°C
